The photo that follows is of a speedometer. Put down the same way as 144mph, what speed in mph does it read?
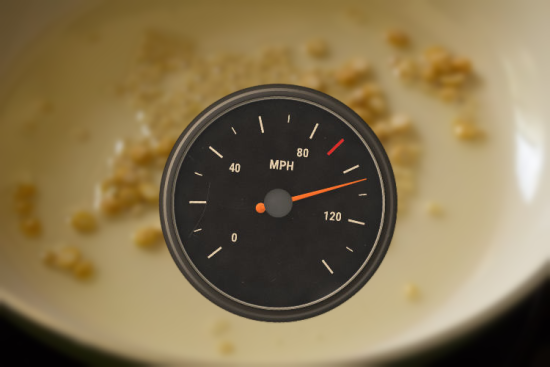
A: 105mph
